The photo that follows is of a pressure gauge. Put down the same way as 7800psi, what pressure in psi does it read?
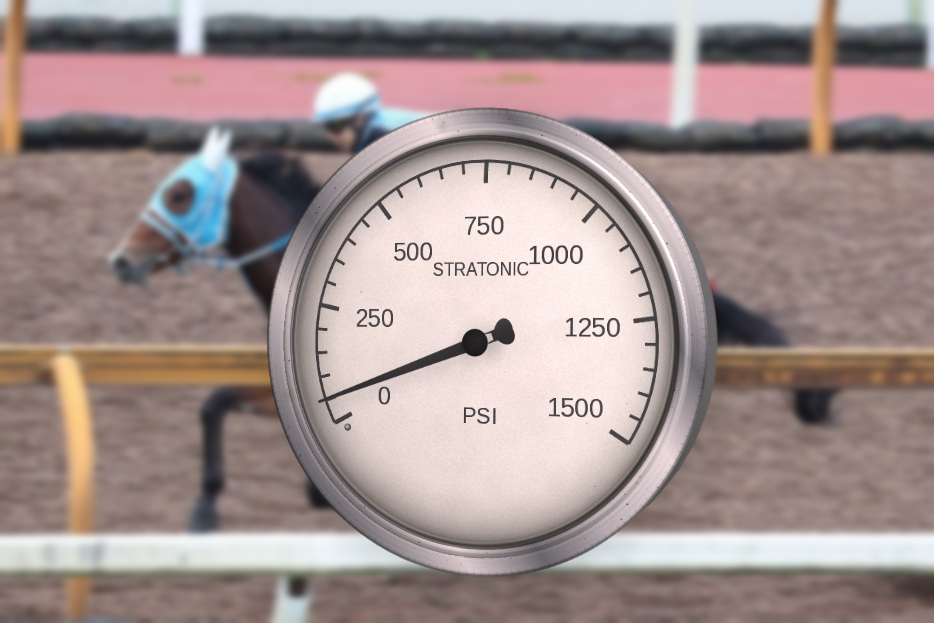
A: 50psi
